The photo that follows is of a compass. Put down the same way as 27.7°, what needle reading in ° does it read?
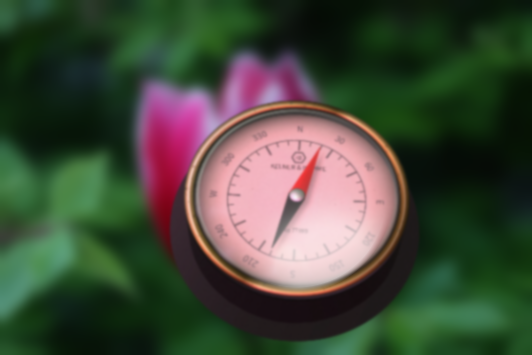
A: 20°
